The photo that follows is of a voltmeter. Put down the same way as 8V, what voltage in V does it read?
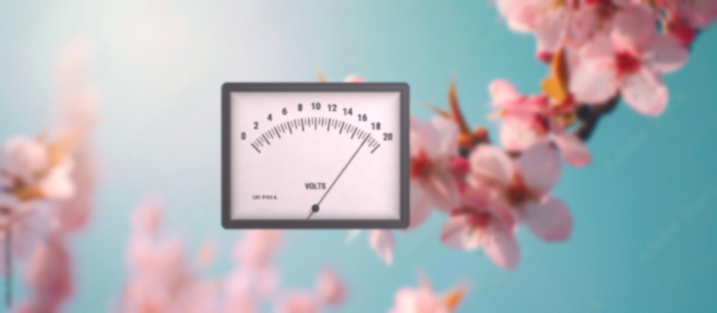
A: 18V
